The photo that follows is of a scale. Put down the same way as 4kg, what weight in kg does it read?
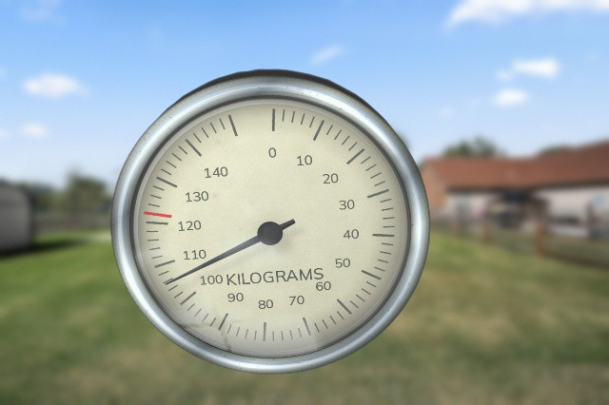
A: 106kg
